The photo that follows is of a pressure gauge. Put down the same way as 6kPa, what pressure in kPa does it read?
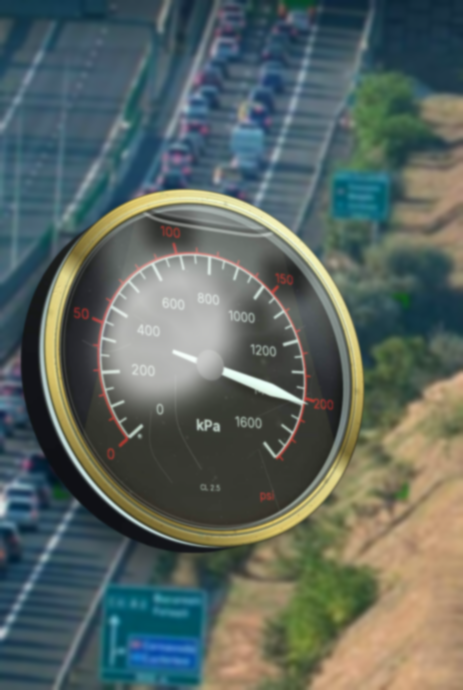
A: 1400kPa
